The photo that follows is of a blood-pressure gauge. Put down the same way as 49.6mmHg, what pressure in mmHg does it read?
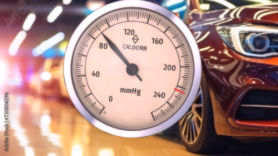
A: 90mmHg
